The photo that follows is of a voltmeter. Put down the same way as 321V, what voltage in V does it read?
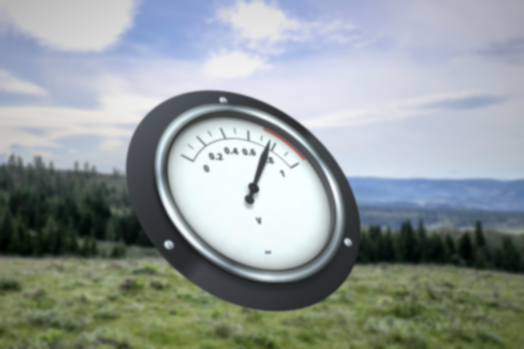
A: 0.75V
